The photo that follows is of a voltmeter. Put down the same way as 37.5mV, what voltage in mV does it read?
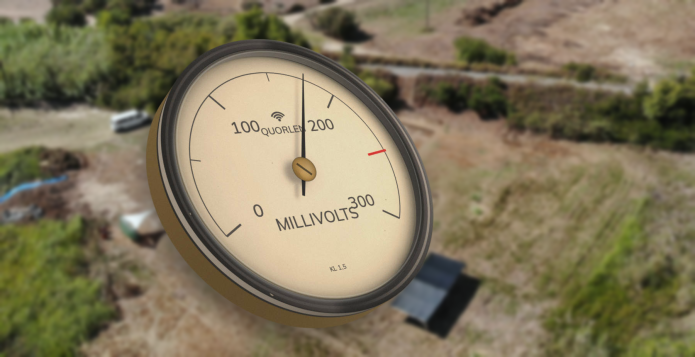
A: 175mV
